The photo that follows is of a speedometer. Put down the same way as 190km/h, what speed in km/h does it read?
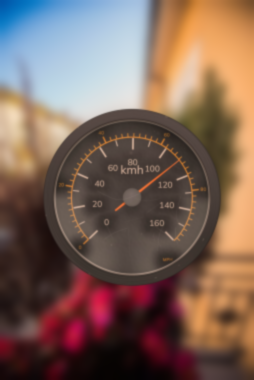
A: 110km/h
